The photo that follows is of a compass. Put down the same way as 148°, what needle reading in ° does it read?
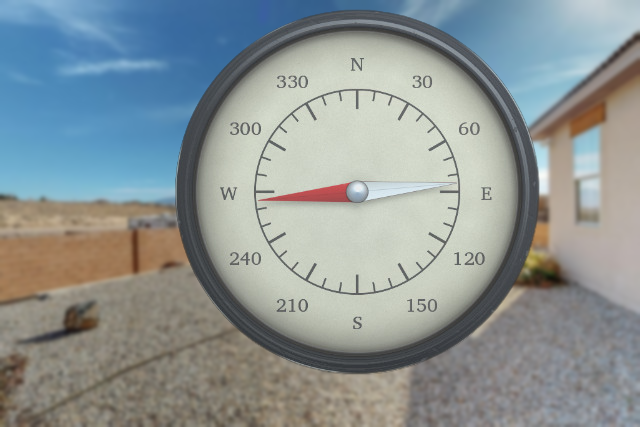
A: 265°
